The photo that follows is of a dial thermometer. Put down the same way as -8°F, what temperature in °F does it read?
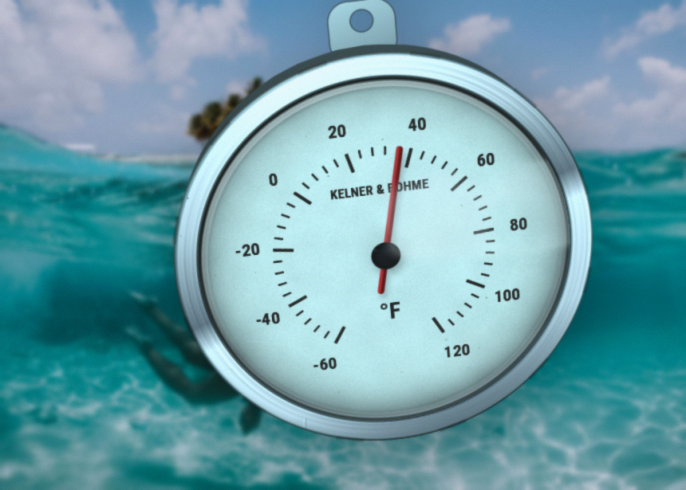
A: 36°F
